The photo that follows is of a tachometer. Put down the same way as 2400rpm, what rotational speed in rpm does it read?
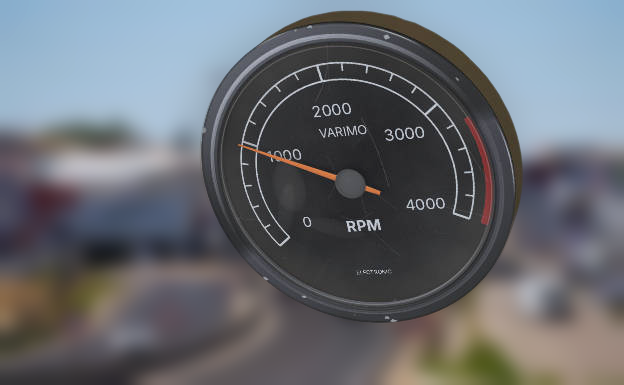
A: 1000rpm
